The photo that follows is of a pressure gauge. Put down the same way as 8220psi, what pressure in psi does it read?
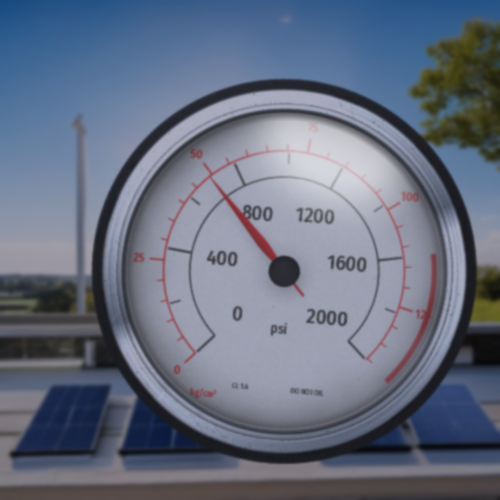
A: 700psi
